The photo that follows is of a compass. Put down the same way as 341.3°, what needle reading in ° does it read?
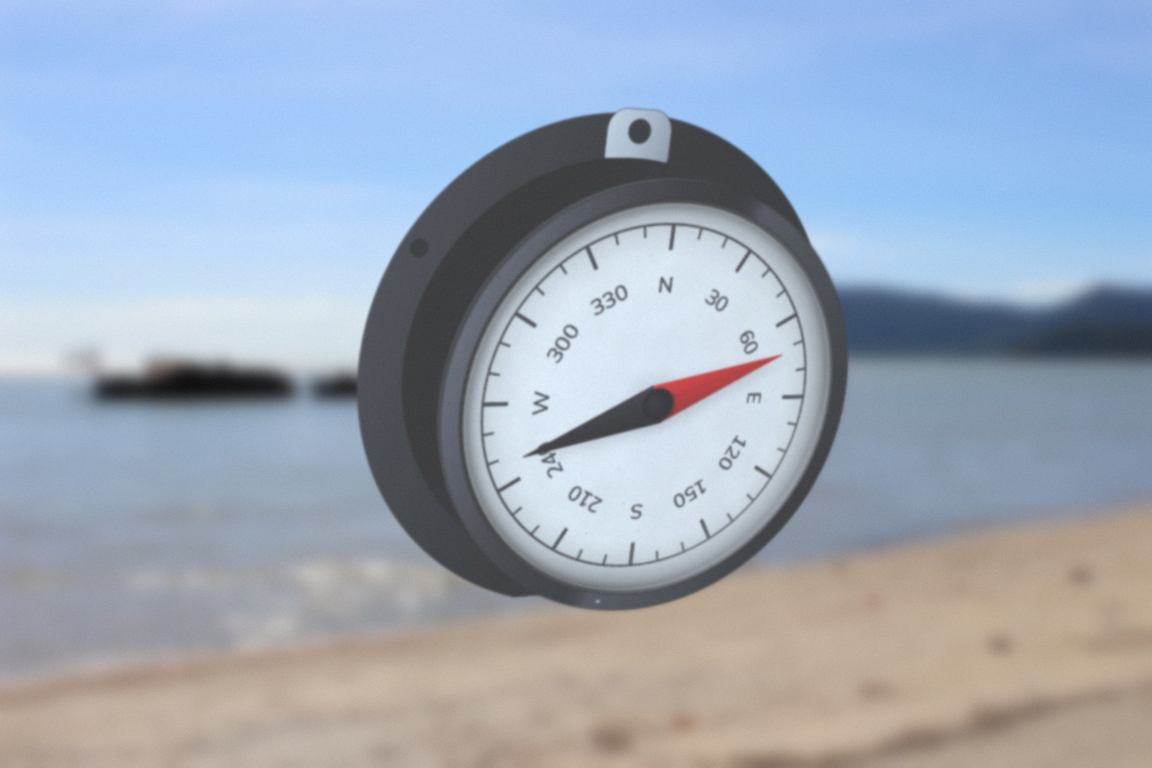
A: 70°
